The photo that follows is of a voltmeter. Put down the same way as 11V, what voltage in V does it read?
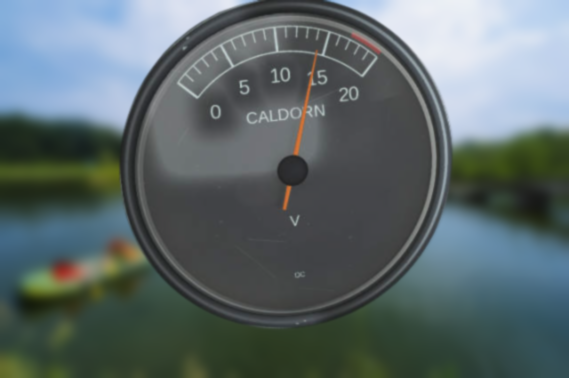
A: 14V
